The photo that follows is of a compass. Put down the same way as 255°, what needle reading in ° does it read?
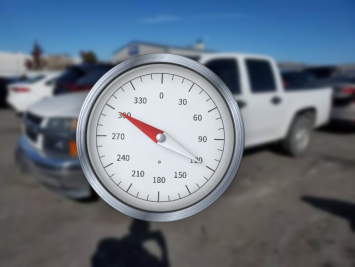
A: 300°
